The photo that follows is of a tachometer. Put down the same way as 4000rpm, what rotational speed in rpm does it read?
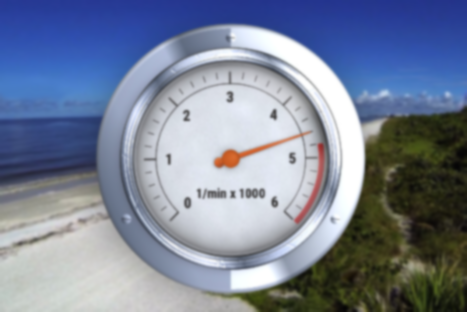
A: 4600rpm
